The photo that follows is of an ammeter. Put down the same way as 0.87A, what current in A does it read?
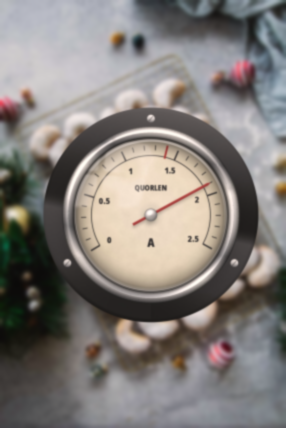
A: 1.9A
